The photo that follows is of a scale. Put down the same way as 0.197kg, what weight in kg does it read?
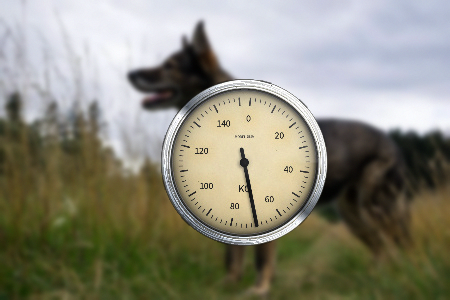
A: 70kg
